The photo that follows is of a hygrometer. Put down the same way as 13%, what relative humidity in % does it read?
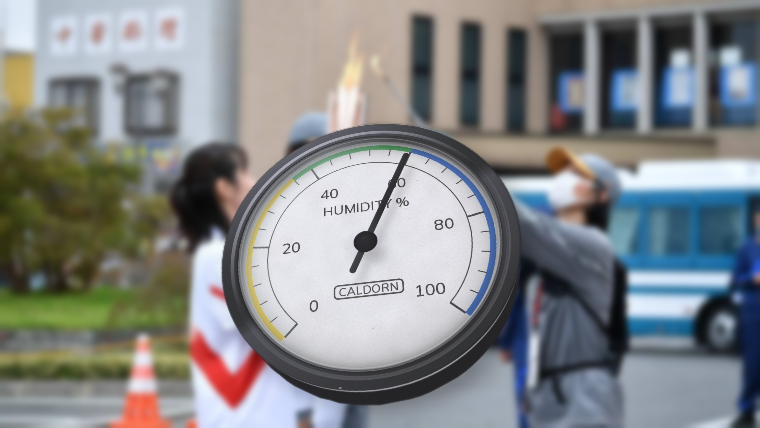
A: 60%
